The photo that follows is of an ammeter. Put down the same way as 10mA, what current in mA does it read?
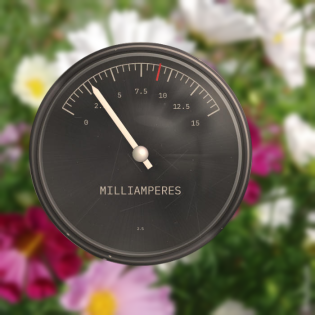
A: 3mA
